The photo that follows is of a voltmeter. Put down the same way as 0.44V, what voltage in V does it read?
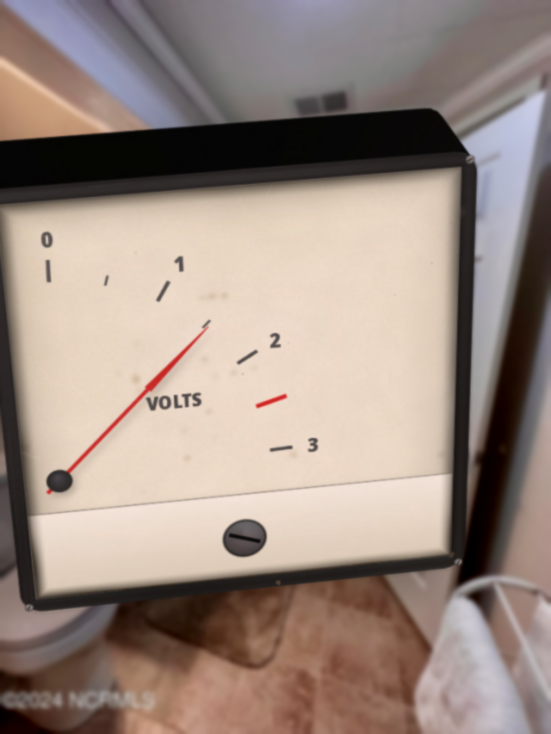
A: 1.5V
